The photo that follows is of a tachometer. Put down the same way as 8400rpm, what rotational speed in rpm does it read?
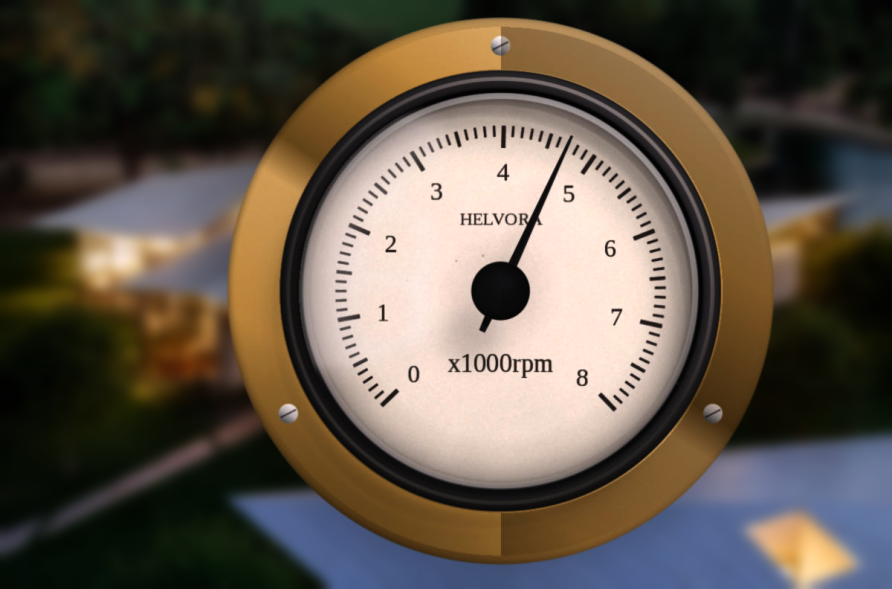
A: 4700rpm
